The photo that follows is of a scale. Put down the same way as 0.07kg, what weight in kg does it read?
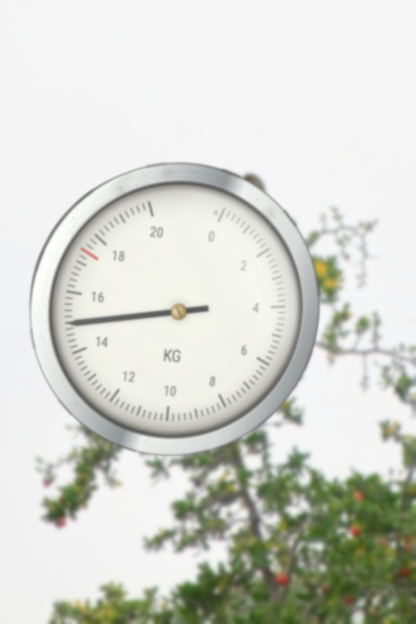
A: 15kg
